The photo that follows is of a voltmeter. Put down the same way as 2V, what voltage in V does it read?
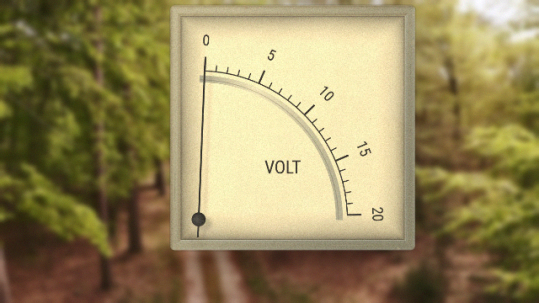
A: 0V
